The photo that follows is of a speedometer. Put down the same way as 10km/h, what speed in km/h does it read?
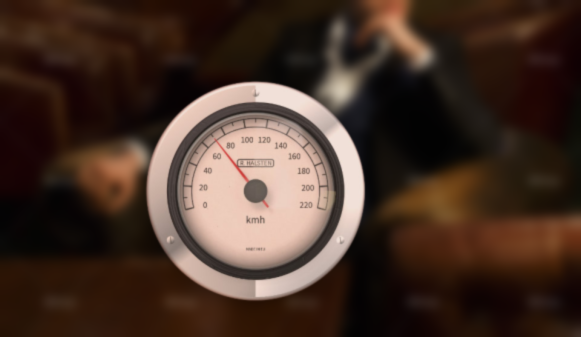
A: 70km/h
